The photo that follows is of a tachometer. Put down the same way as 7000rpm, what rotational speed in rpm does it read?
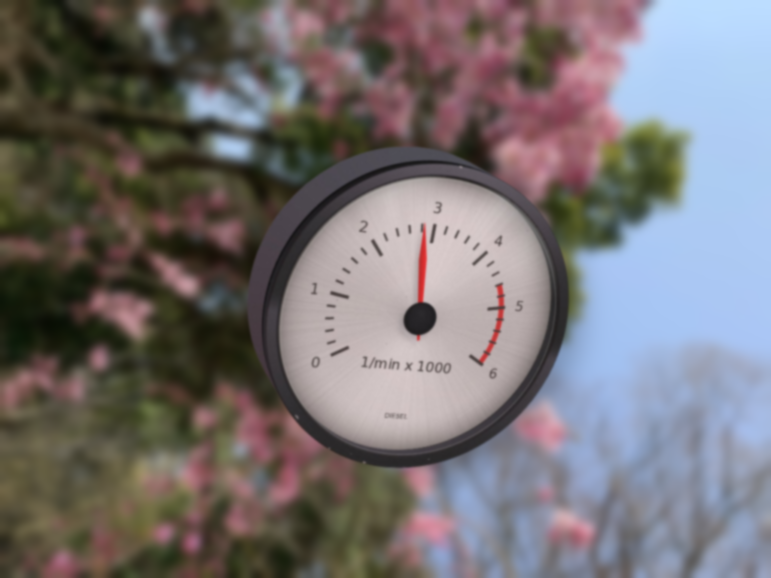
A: 2800rpm
